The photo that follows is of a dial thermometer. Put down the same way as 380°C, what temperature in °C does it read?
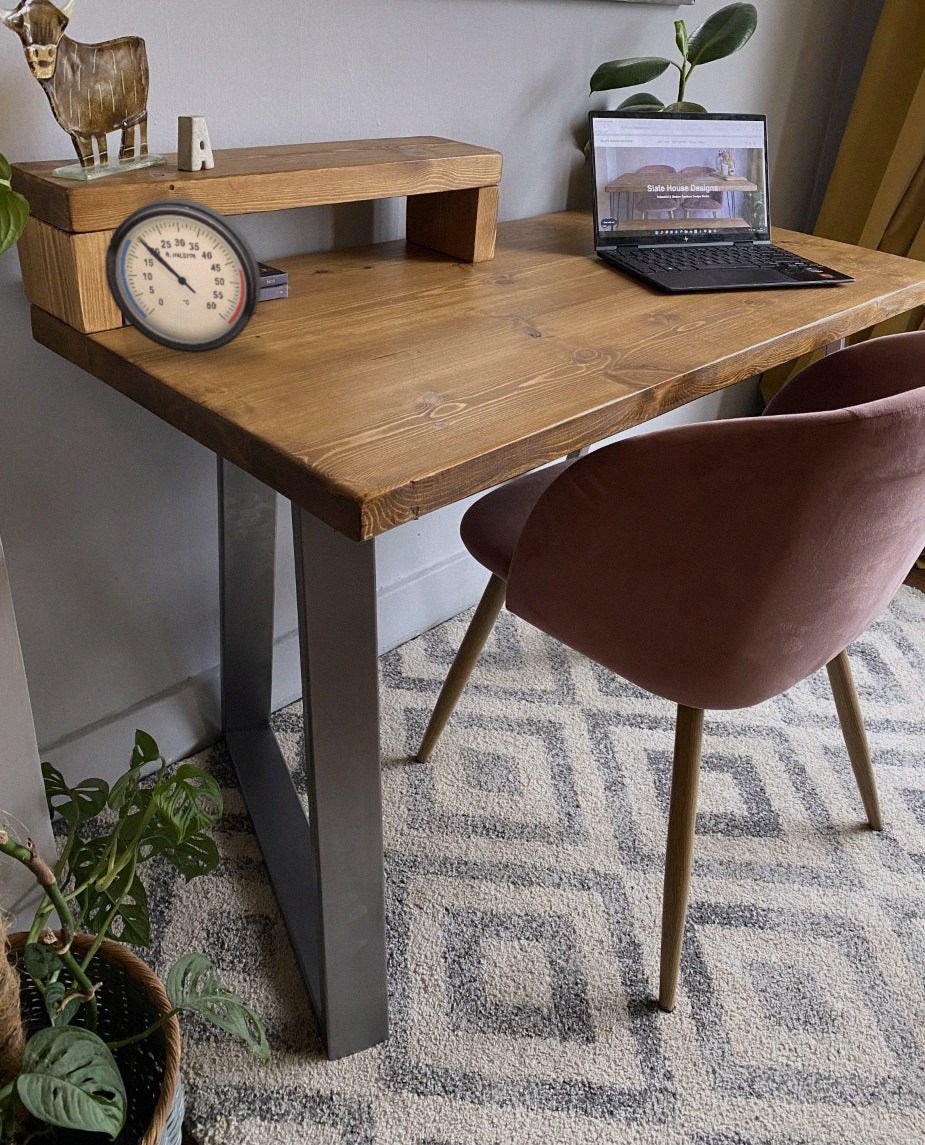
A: 20°C
